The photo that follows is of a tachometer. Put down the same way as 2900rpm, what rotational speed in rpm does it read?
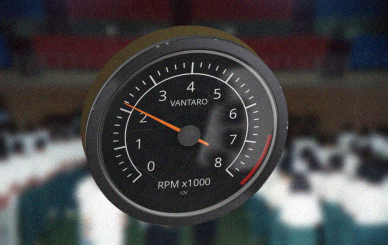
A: 2200rpm
